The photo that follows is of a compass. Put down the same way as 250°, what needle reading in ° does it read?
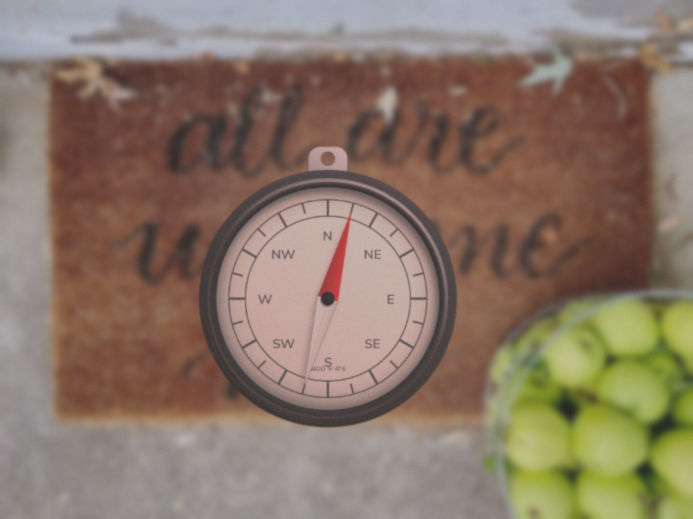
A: 15°
